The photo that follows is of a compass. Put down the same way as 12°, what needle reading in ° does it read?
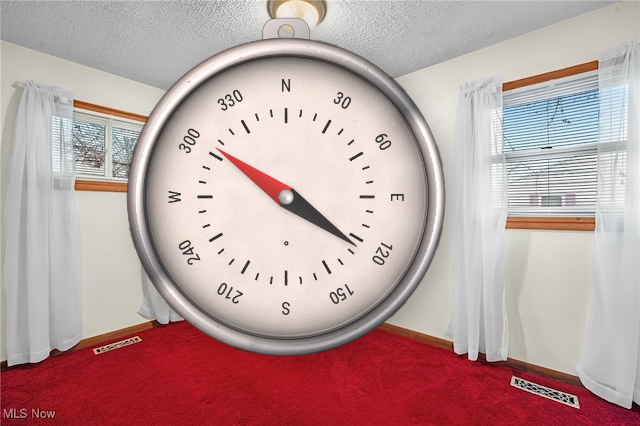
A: 305°
